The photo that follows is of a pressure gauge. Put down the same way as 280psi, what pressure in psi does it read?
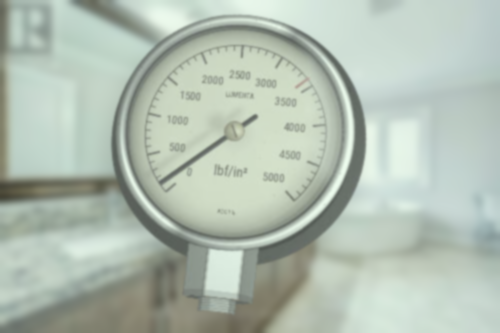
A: 100psi
